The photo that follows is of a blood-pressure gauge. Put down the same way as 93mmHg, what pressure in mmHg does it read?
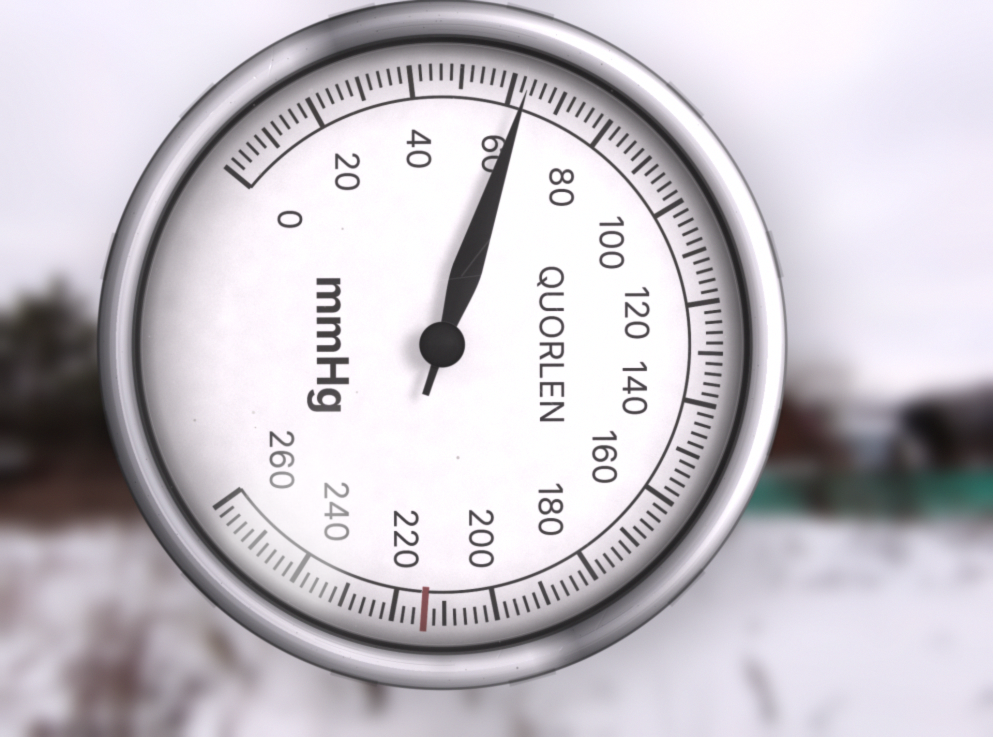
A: 63mmHg
